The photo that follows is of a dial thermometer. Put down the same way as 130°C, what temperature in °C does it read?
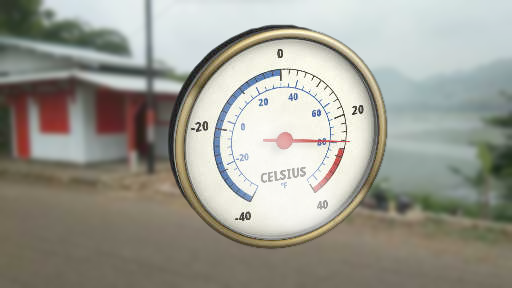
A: 26°C
